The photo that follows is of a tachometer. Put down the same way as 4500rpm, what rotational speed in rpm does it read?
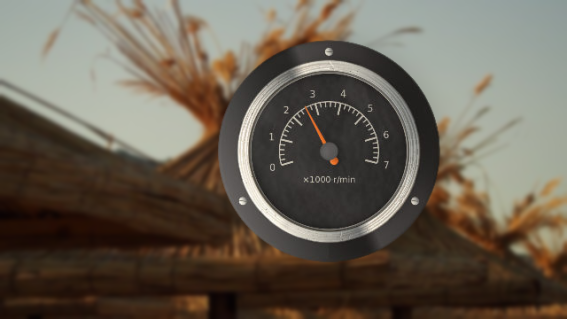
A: 2600rpm
